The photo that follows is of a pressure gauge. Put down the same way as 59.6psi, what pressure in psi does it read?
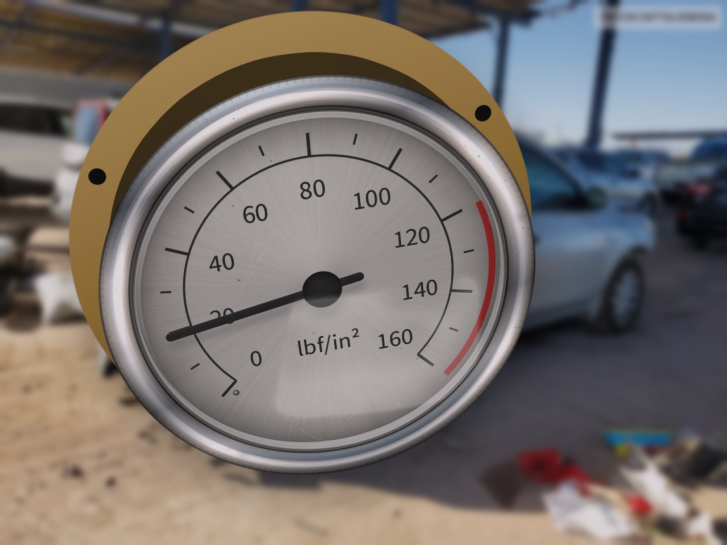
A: 20psi
